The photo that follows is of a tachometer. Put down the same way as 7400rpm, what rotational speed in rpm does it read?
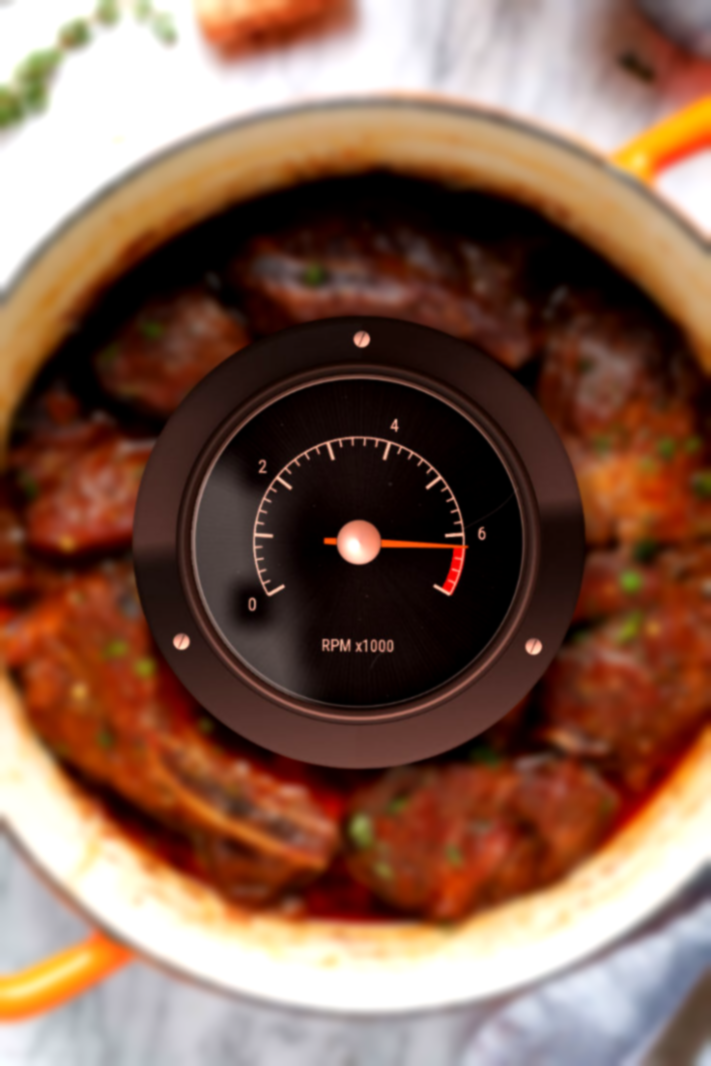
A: 6200rpm
